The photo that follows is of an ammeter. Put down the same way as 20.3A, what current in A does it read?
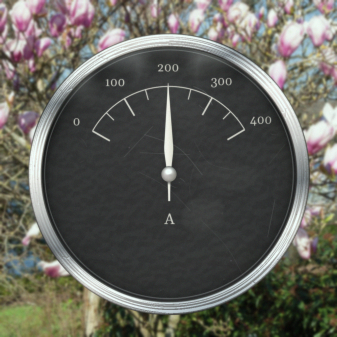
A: 200A
